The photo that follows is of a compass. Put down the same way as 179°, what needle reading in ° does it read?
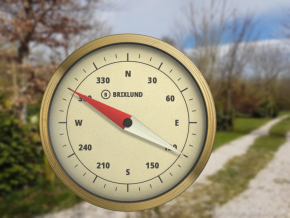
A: 300°
